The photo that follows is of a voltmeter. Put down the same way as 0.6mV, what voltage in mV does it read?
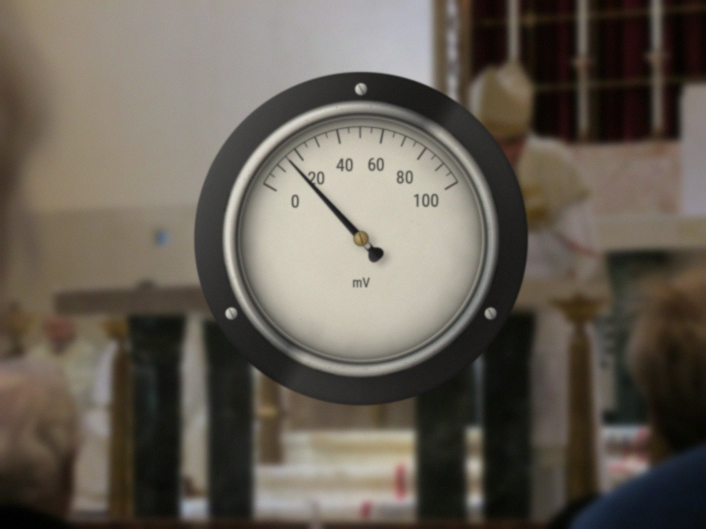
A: 15mV
